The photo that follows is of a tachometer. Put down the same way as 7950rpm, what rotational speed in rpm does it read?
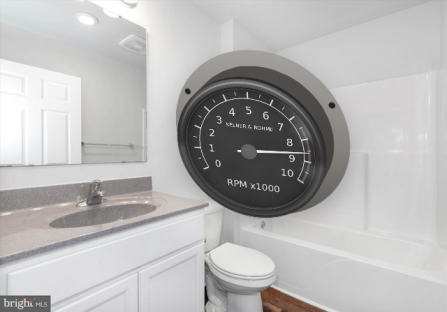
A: 8500rpm
